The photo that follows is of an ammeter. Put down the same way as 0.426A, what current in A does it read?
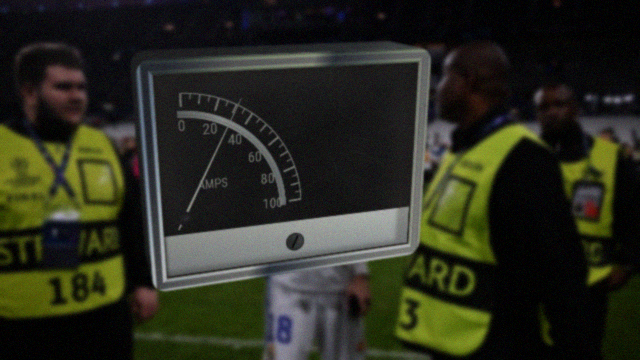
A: 30A
